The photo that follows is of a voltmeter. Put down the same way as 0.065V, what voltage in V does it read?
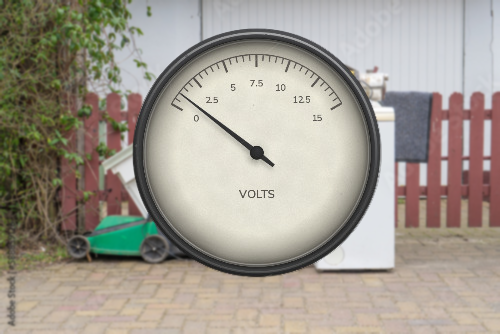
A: 1V
